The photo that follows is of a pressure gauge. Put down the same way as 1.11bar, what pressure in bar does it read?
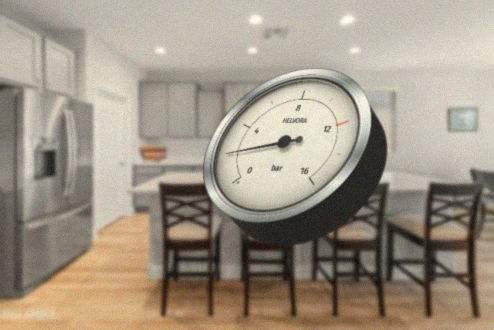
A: 2bar
